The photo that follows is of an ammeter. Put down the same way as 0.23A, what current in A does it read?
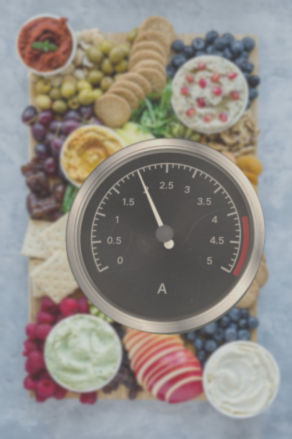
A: 2A
